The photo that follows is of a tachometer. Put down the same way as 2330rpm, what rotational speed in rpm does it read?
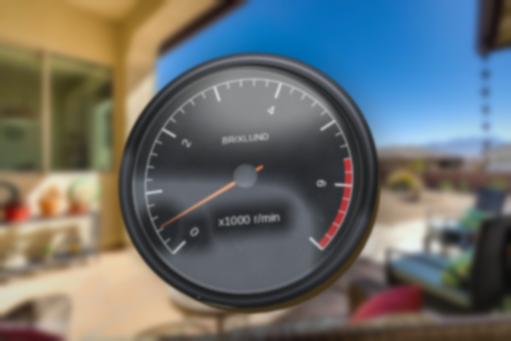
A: 400rpm
